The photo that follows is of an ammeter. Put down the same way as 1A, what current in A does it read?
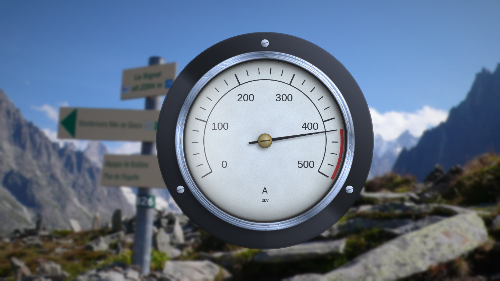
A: 420A
